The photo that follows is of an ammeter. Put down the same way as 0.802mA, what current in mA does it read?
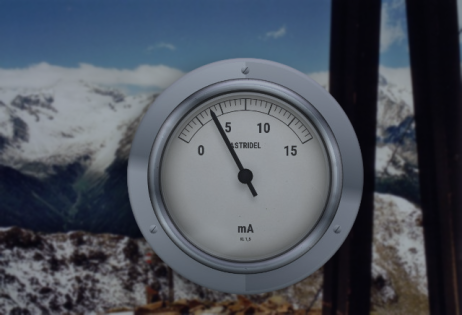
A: 4mA
